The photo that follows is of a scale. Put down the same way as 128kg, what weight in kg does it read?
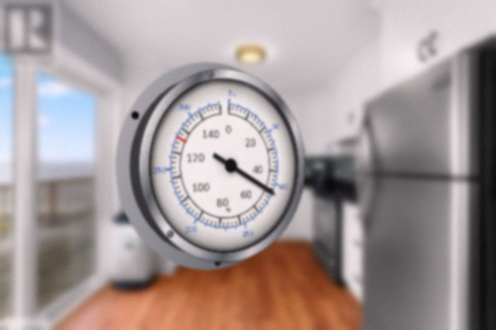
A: 50kg
